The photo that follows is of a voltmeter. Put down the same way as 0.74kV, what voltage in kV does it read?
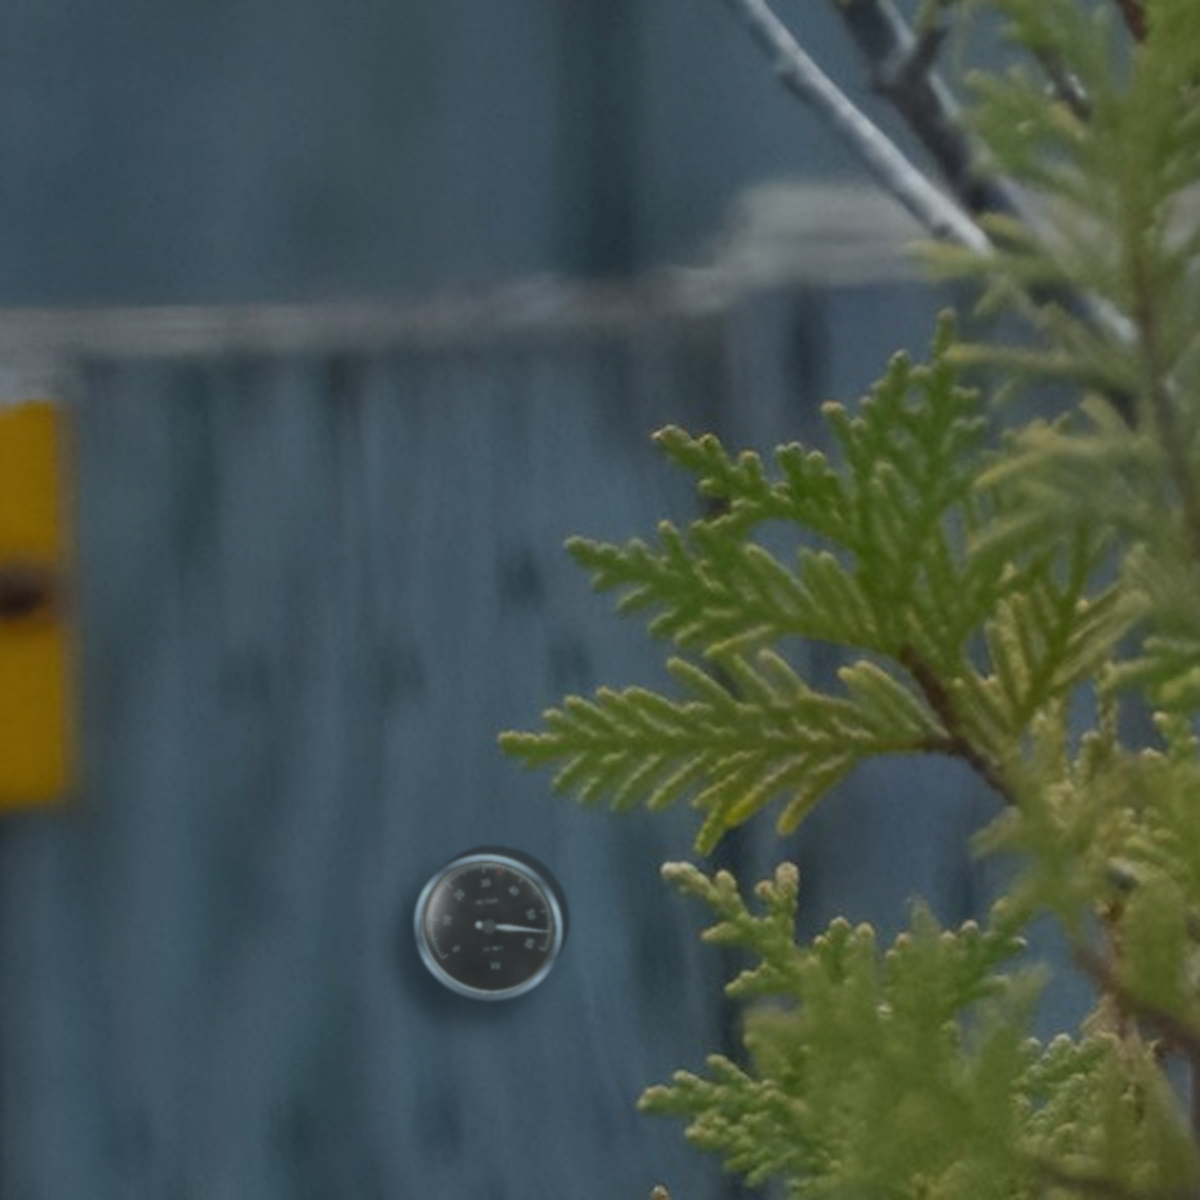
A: 55kV
